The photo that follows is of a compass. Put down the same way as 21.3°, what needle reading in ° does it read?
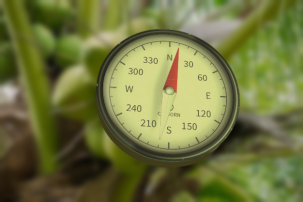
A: 10°
